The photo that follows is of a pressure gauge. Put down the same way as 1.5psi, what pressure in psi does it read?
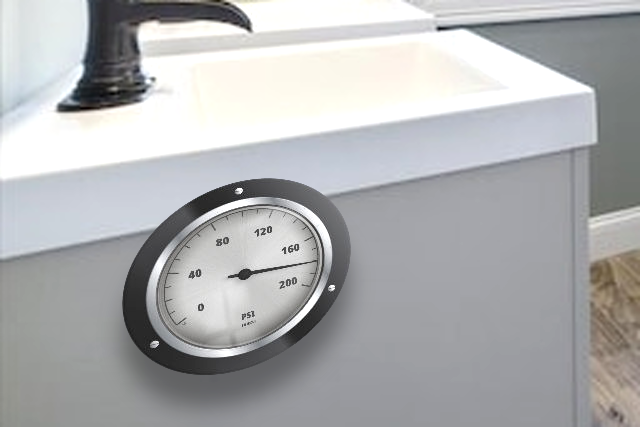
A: 180psi
